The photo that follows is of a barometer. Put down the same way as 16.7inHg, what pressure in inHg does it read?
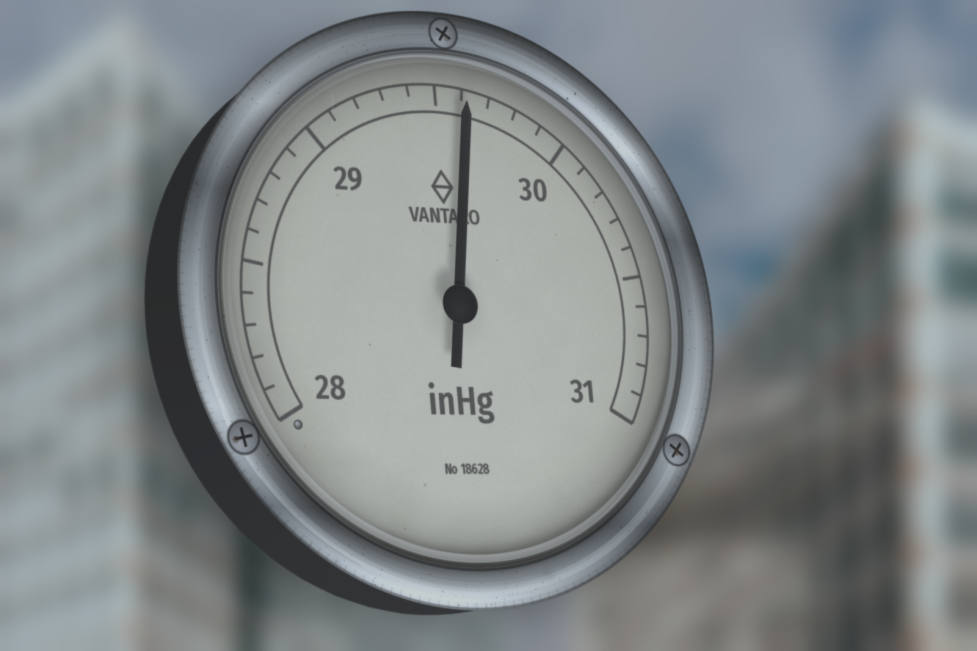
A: 29.6inHg
